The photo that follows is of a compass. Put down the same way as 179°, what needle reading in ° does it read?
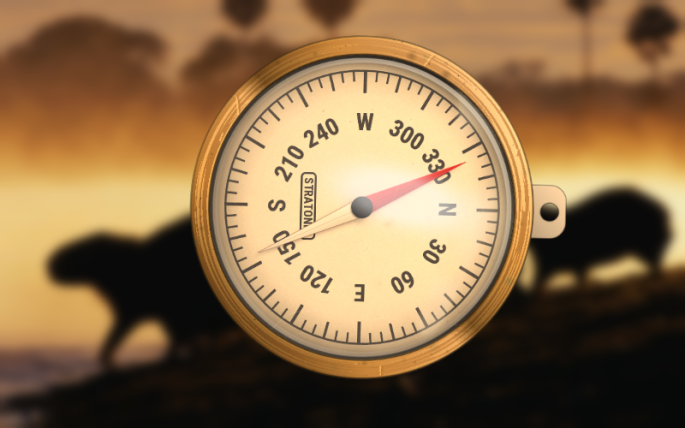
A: 335°
